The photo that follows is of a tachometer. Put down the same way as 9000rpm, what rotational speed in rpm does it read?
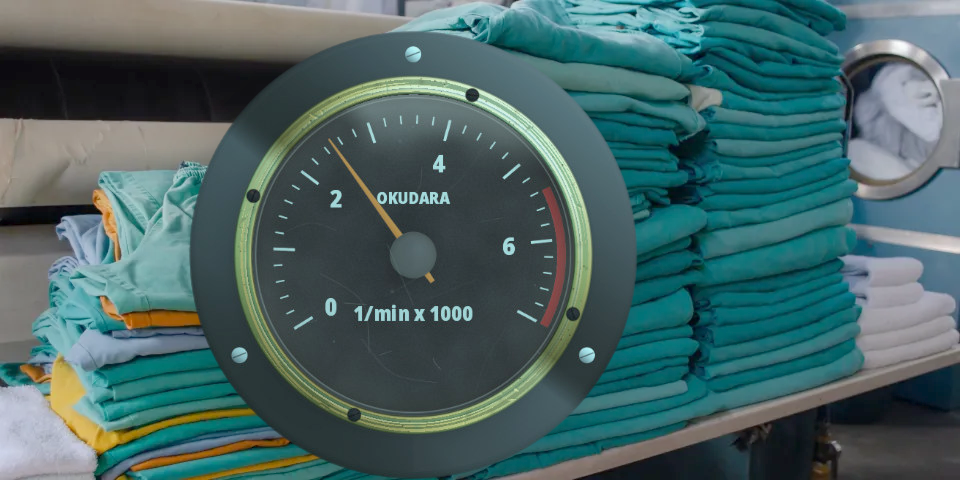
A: 2500rpm
